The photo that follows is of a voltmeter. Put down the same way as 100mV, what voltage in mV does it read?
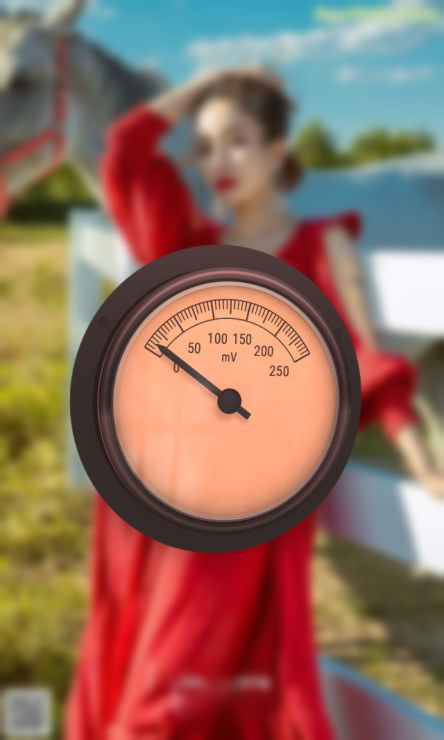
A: 10mV
